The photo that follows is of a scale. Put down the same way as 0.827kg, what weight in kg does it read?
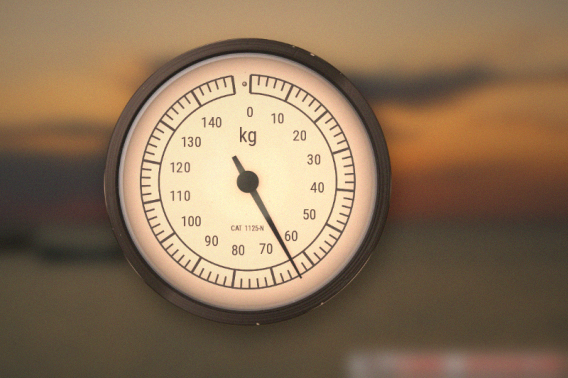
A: 64kg
